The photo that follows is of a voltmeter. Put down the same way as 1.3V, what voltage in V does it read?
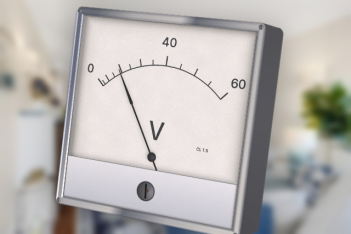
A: 20V
